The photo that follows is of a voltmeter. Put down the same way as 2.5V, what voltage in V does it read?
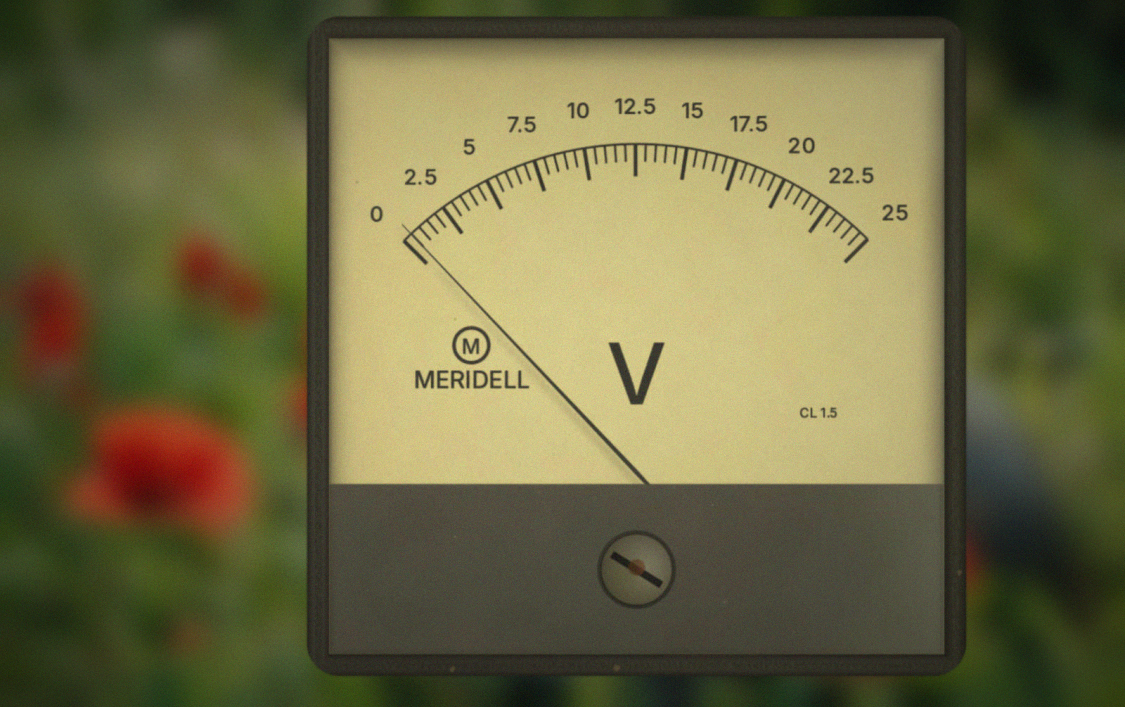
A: 0.5V
